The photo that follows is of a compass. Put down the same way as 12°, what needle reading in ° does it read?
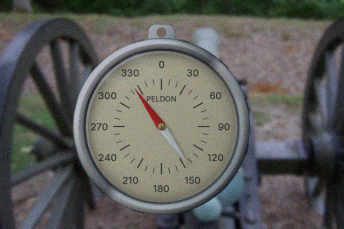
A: 325°
